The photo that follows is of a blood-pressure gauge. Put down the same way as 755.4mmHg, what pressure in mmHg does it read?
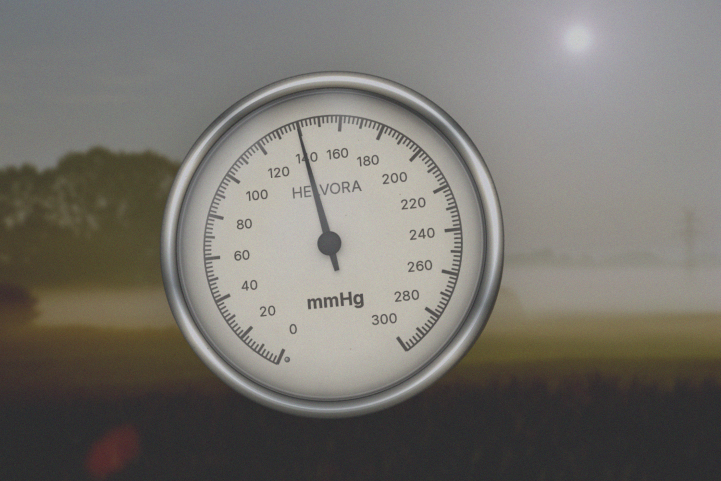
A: 140mmHg
